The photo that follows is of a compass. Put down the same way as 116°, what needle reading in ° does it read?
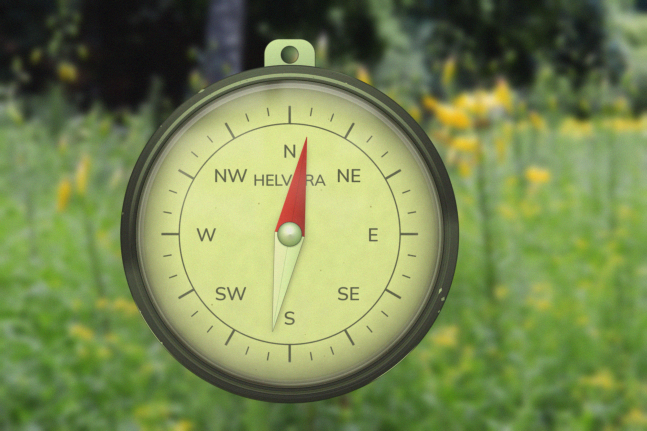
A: 10°
